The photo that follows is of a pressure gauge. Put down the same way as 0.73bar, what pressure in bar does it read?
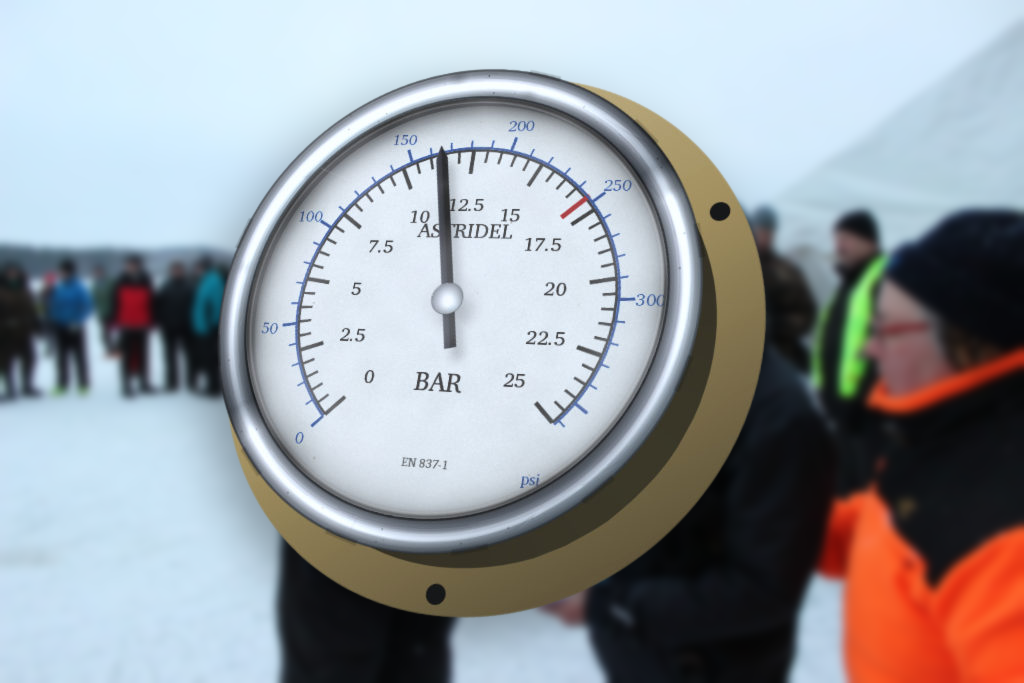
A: 11.5bar
